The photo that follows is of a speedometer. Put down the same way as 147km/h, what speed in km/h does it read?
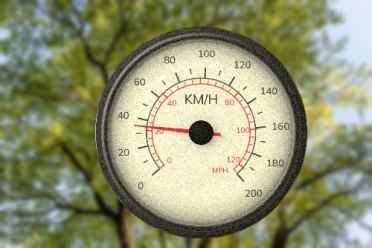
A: 35km/h
